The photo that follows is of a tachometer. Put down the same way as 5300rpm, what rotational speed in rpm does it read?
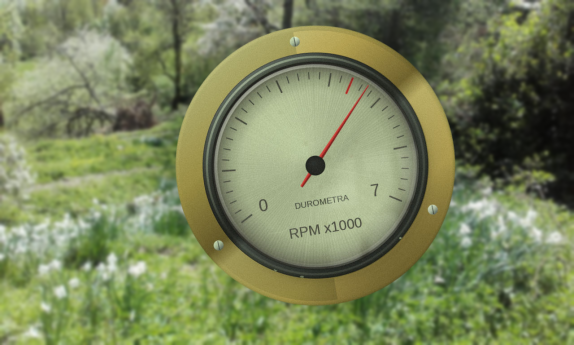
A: 4700rpm
